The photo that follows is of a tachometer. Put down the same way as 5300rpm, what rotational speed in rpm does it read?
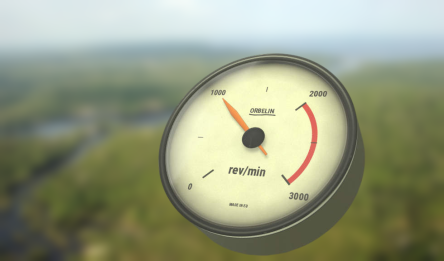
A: 1000rpm
